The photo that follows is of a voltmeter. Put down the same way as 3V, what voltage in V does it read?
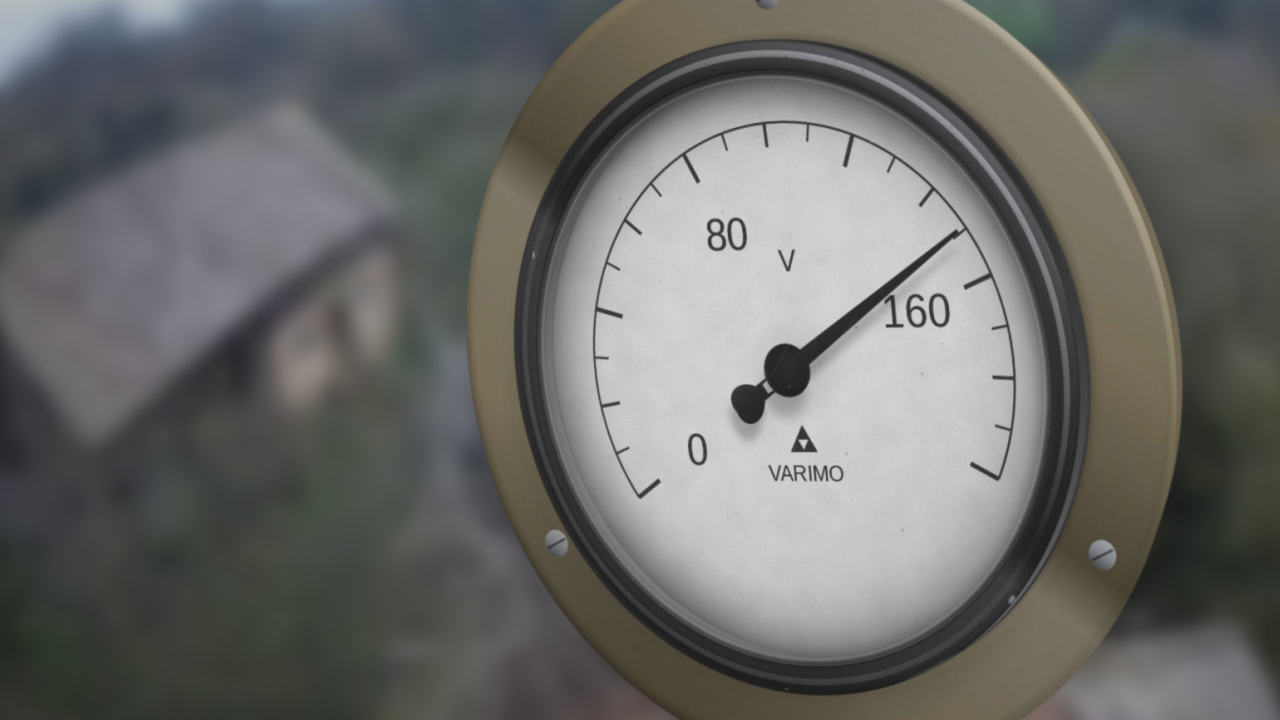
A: 150V
